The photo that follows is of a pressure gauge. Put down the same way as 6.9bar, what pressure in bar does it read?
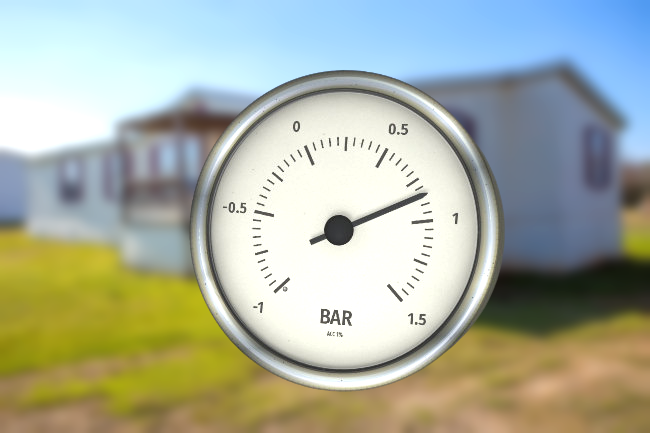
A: 0.85bar
